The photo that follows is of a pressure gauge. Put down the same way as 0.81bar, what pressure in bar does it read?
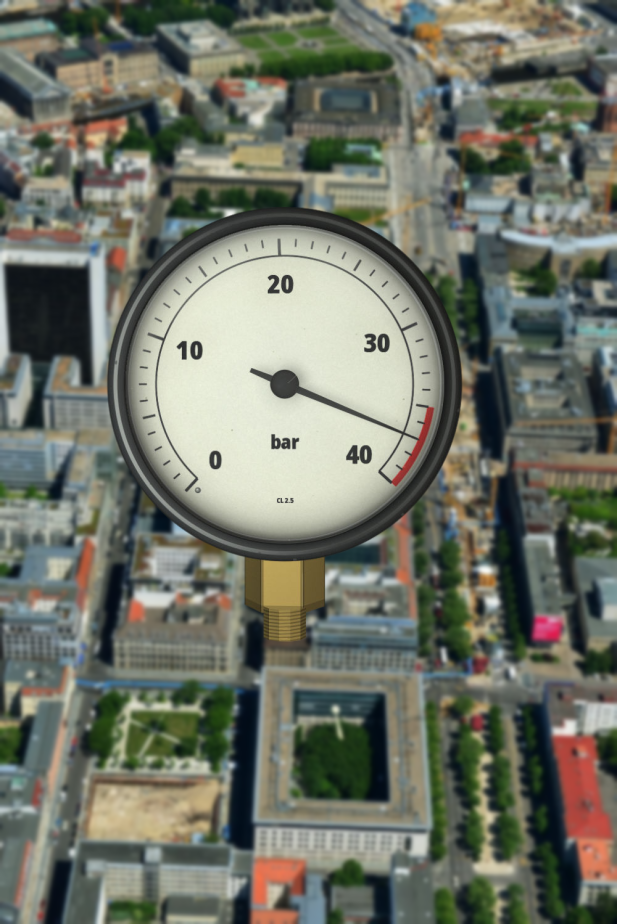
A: 37bar
